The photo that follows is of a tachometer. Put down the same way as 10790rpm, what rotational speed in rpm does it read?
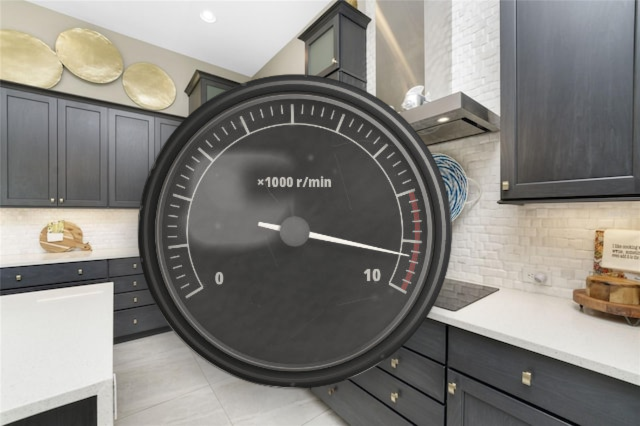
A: 9300rpm
